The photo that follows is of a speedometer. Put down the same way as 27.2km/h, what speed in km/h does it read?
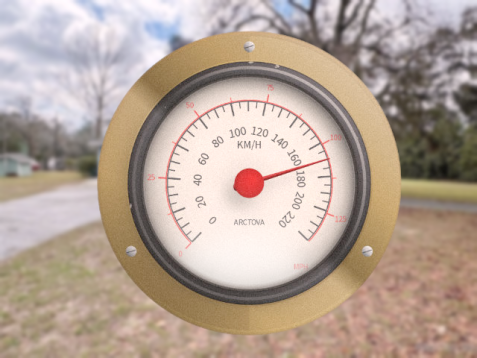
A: 170km/h
